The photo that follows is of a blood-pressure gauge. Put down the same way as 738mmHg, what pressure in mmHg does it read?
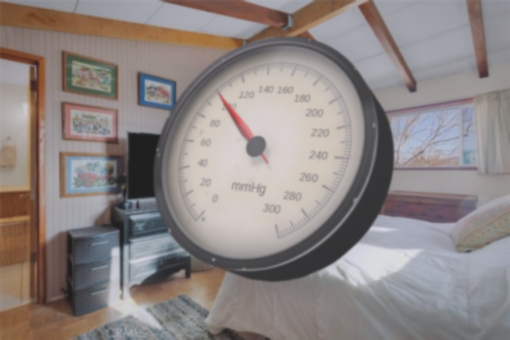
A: 100mmHg
